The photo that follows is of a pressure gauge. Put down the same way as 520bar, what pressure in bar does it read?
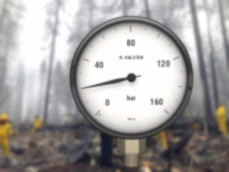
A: 20bar
